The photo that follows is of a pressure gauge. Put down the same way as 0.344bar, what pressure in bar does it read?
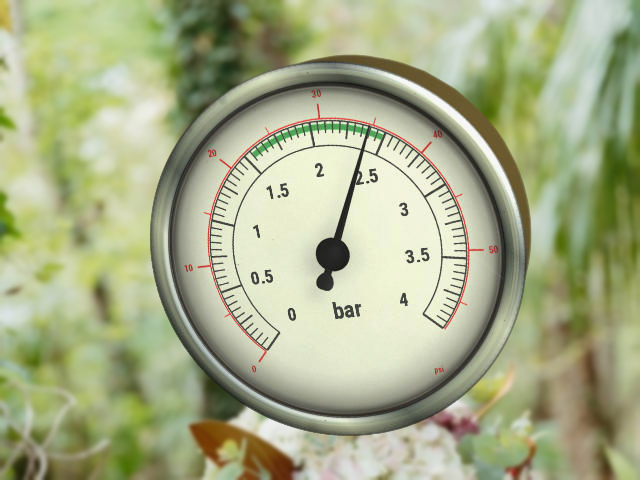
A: 2.4bar
